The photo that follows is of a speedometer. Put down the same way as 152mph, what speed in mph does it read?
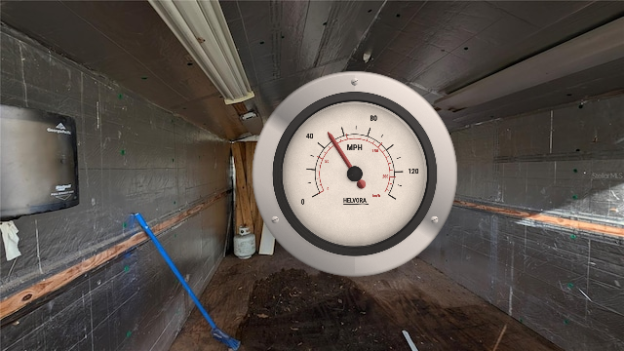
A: 50mph
